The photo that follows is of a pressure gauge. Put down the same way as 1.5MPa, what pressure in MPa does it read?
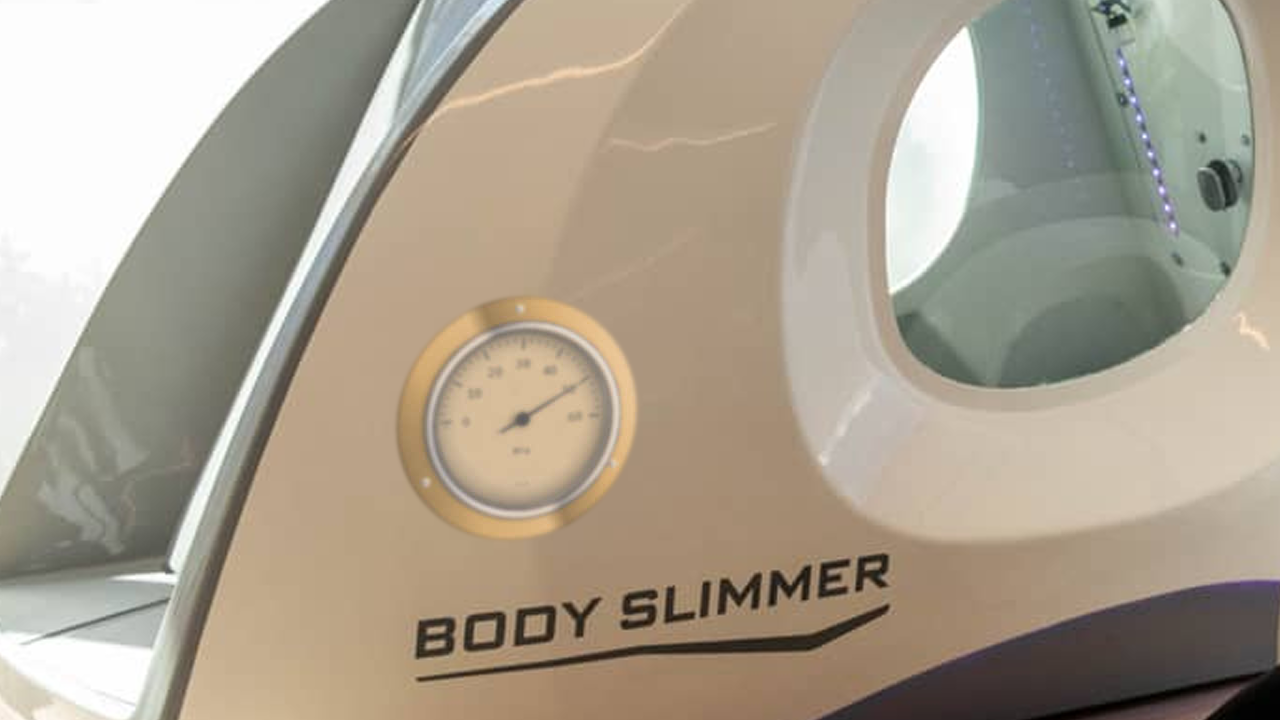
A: 50MPa
